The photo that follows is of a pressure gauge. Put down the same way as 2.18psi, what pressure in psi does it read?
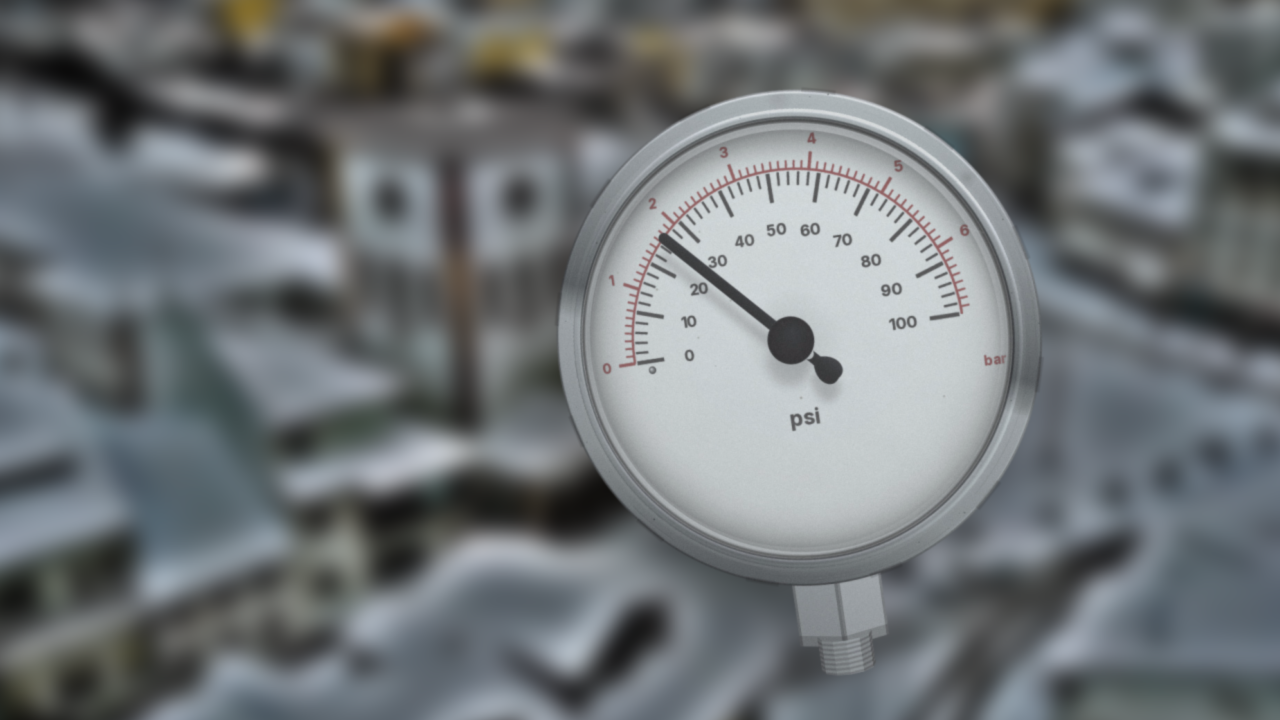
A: 26psi
